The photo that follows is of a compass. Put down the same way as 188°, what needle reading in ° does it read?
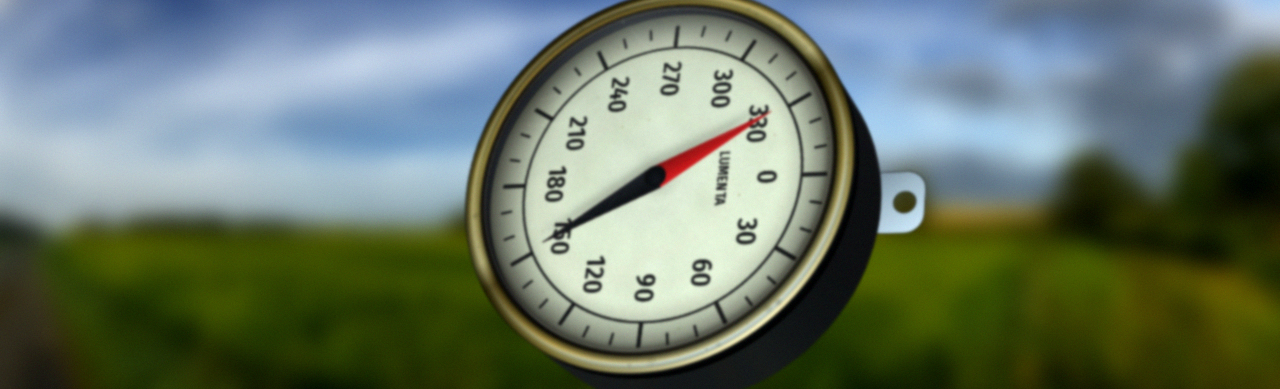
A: 330°
